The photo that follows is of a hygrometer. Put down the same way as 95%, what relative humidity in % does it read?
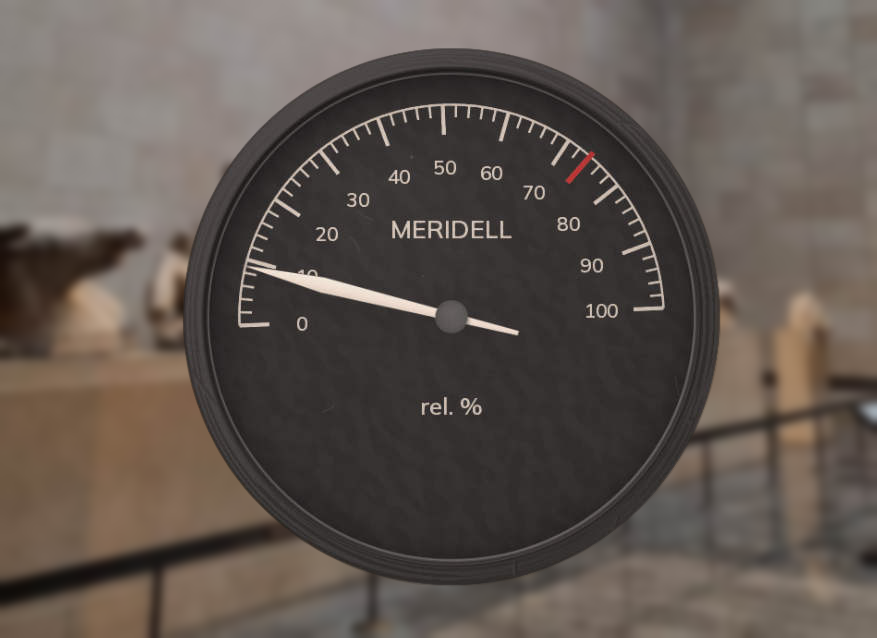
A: 9%
